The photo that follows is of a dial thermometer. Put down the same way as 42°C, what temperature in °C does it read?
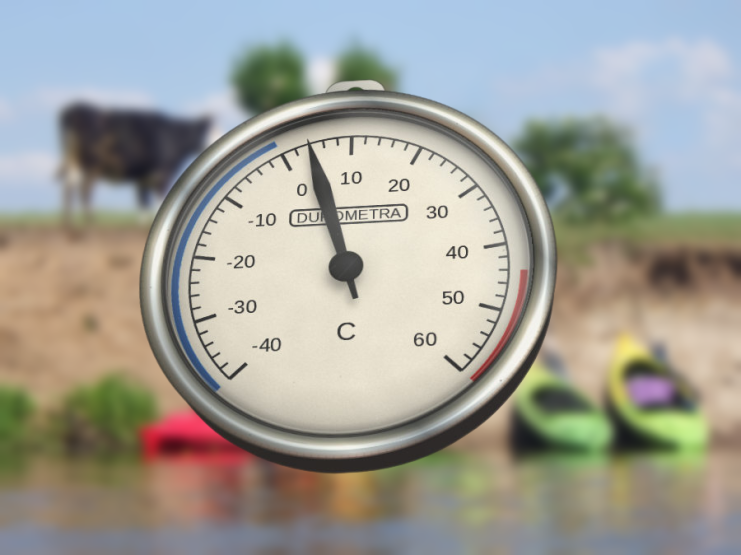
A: 4°C
